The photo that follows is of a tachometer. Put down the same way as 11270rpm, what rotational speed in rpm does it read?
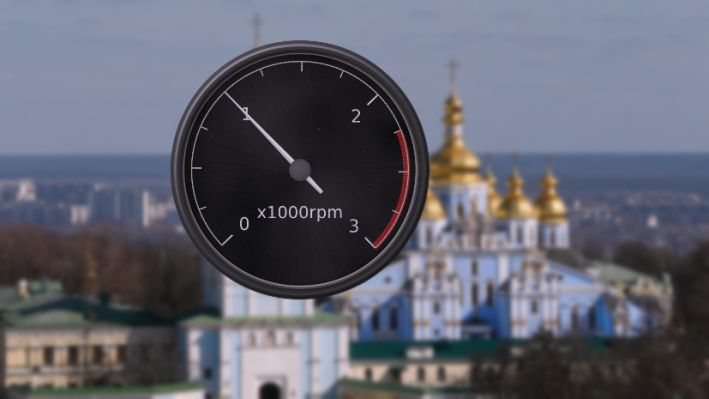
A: 1000rpm
